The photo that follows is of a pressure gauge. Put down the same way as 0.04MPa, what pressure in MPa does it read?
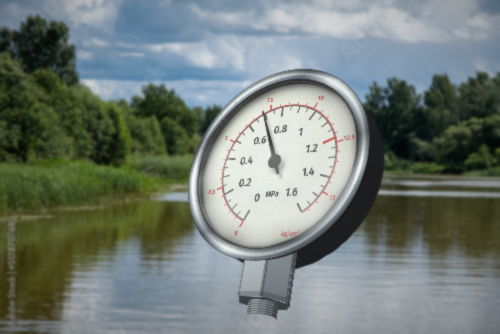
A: 0.7MPa
